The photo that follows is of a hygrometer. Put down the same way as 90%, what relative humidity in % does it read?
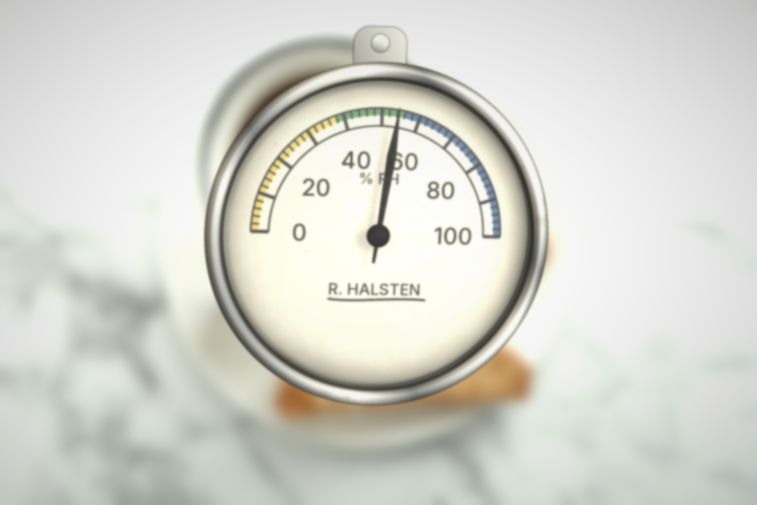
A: 54%
